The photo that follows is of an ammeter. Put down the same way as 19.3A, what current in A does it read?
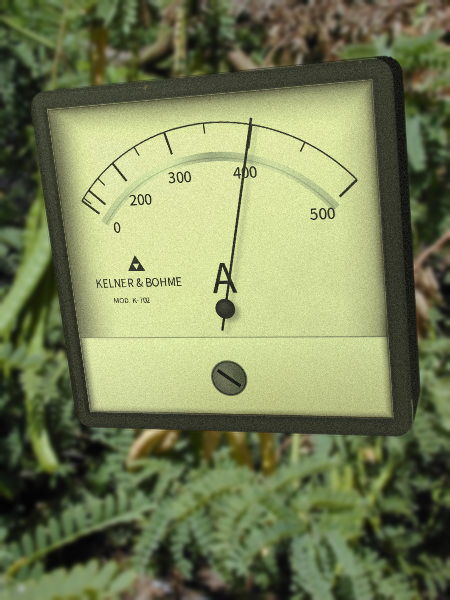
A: 400A
